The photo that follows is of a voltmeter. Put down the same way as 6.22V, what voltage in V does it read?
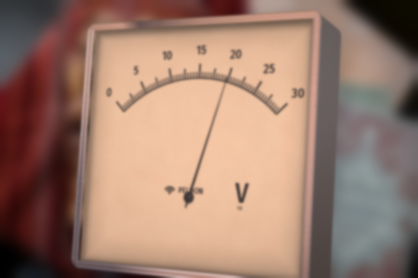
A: 20V
